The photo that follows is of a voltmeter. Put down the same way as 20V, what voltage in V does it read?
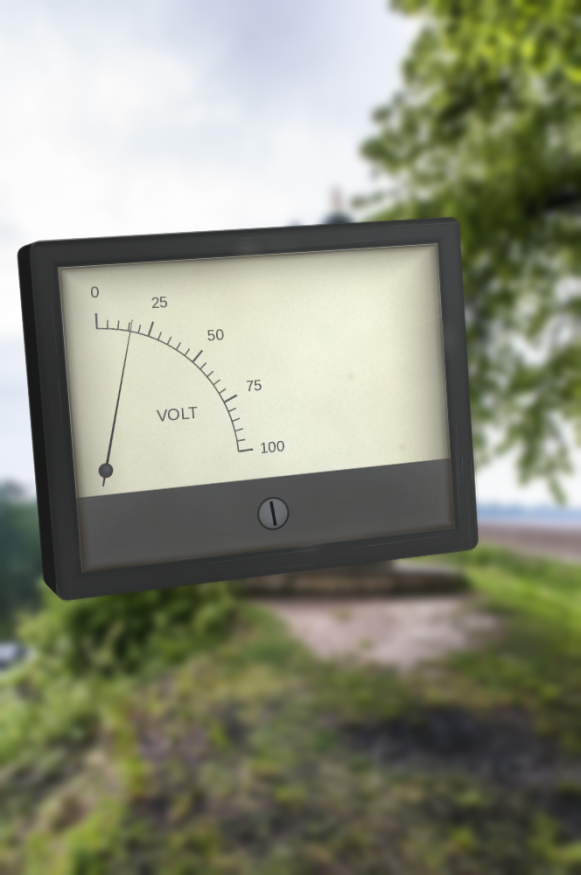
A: 15V
